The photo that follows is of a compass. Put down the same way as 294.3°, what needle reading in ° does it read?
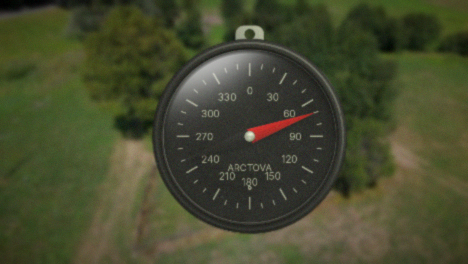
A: 70°
